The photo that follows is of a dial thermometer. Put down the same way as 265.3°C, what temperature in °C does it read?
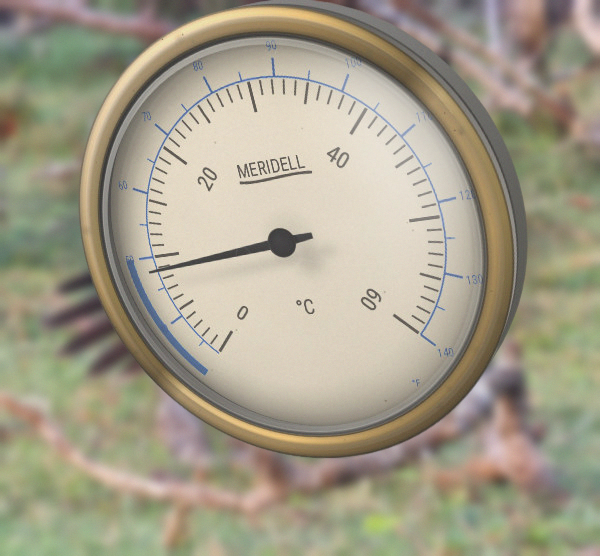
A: 9°C
